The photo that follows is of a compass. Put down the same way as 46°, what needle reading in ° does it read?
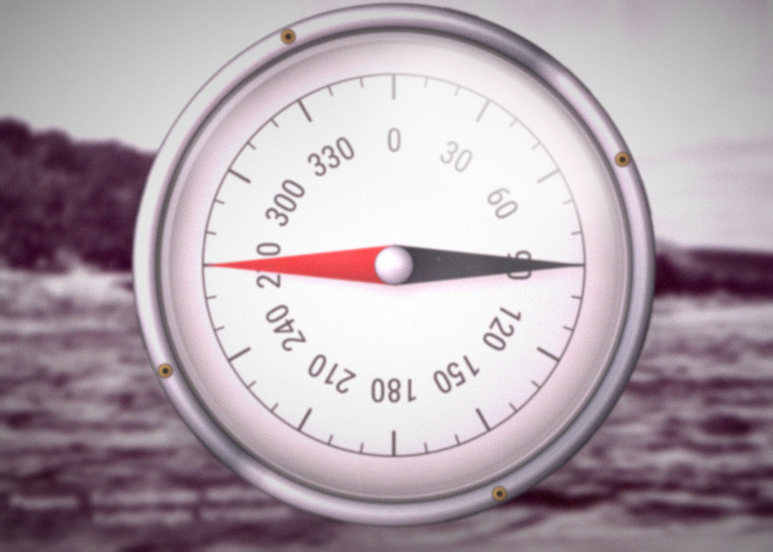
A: 270°
